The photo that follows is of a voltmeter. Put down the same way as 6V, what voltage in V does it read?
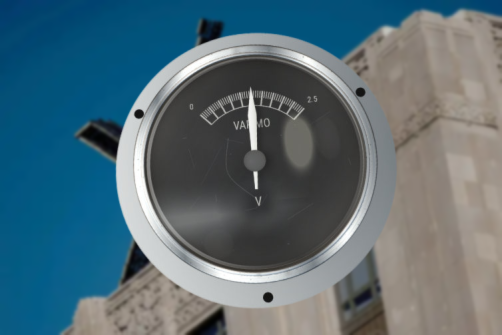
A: 1.25V
